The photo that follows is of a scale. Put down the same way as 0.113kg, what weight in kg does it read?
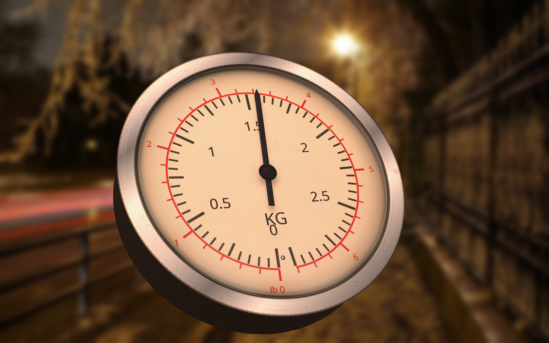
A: 1.55kg
